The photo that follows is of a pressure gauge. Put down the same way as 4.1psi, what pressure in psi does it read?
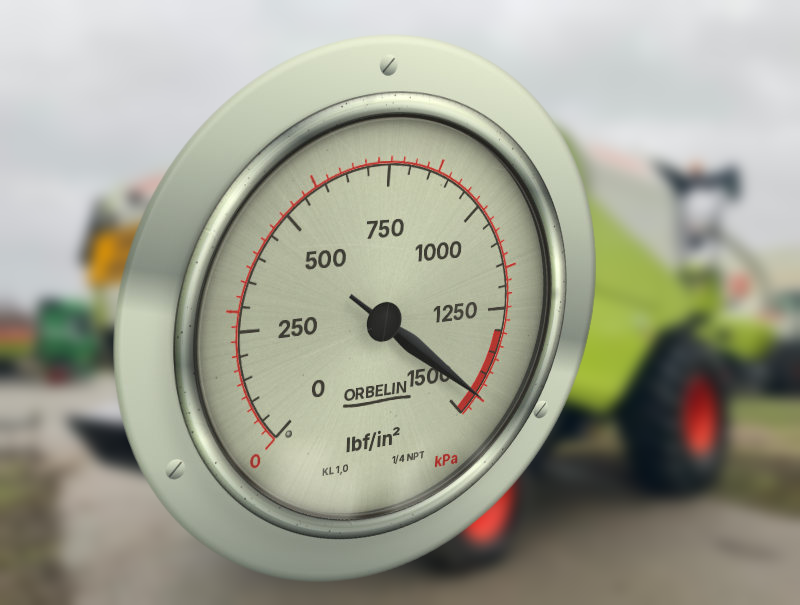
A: 1450psi
